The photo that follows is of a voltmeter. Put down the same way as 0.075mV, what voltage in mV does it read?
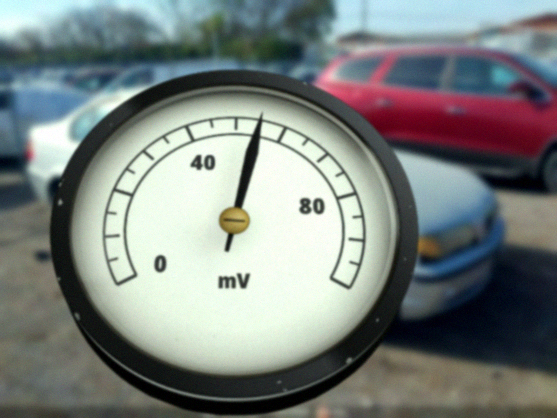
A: 55mV
